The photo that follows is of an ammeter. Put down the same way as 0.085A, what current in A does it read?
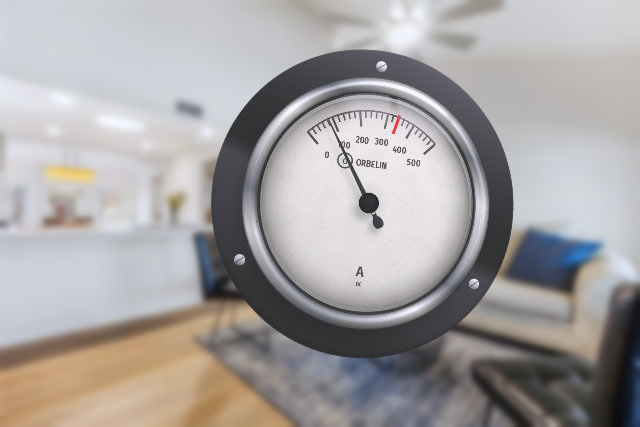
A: 80A
